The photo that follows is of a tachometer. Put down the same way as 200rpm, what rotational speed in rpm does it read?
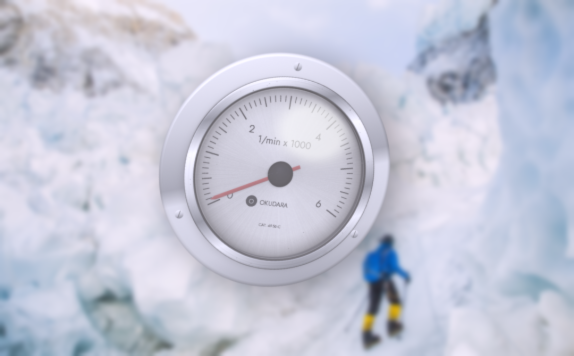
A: 100rpm
